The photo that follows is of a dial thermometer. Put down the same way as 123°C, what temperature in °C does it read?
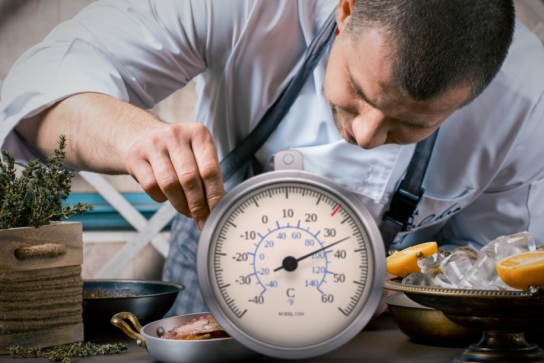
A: 35°C
